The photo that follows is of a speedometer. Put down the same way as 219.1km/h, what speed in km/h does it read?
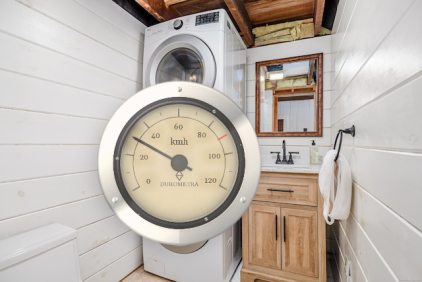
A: 30km/h
